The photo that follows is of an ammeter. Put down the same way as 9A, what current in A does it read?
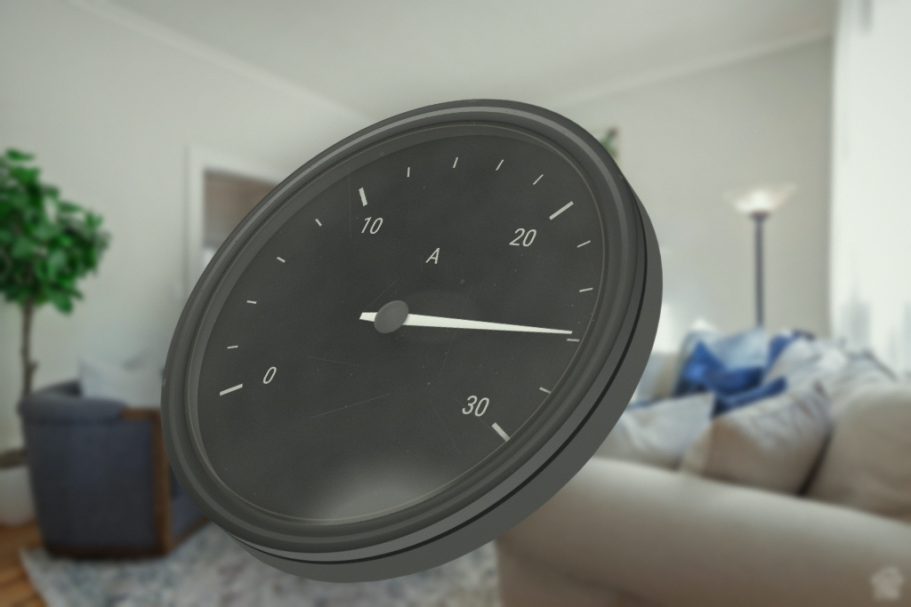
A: 26A
